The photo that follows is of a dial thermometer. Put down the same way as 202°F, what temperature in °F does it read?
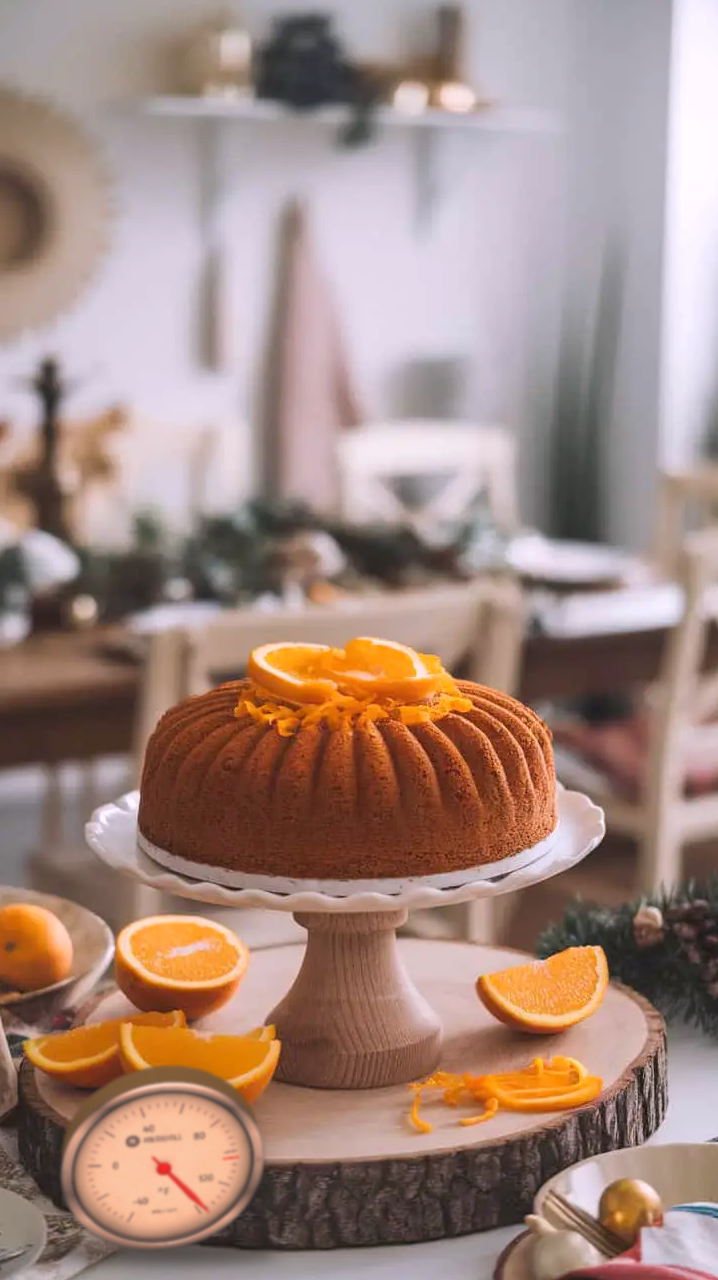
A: 136°F
